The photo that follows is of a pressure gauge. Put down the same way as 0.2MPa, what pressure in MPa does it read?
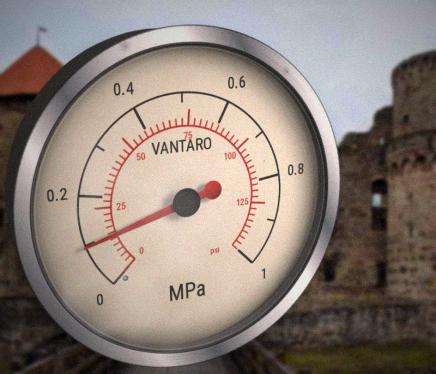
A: 0.1MPa
